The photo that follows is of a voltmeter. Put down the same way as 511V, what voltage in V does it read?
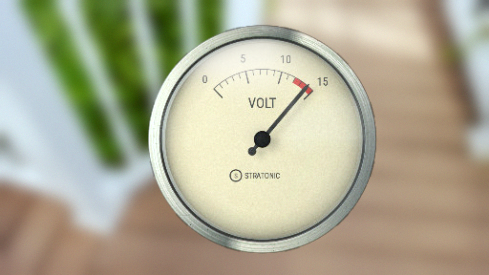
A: 14V
